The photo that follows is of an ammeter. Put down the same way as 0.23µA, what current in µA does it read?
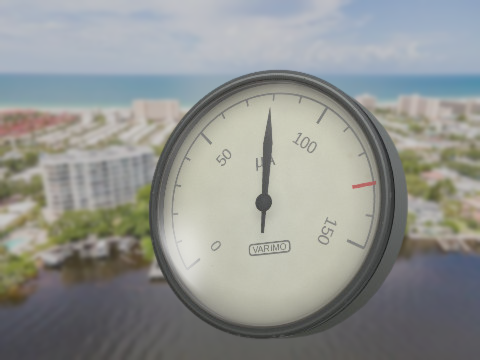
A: 80µA
